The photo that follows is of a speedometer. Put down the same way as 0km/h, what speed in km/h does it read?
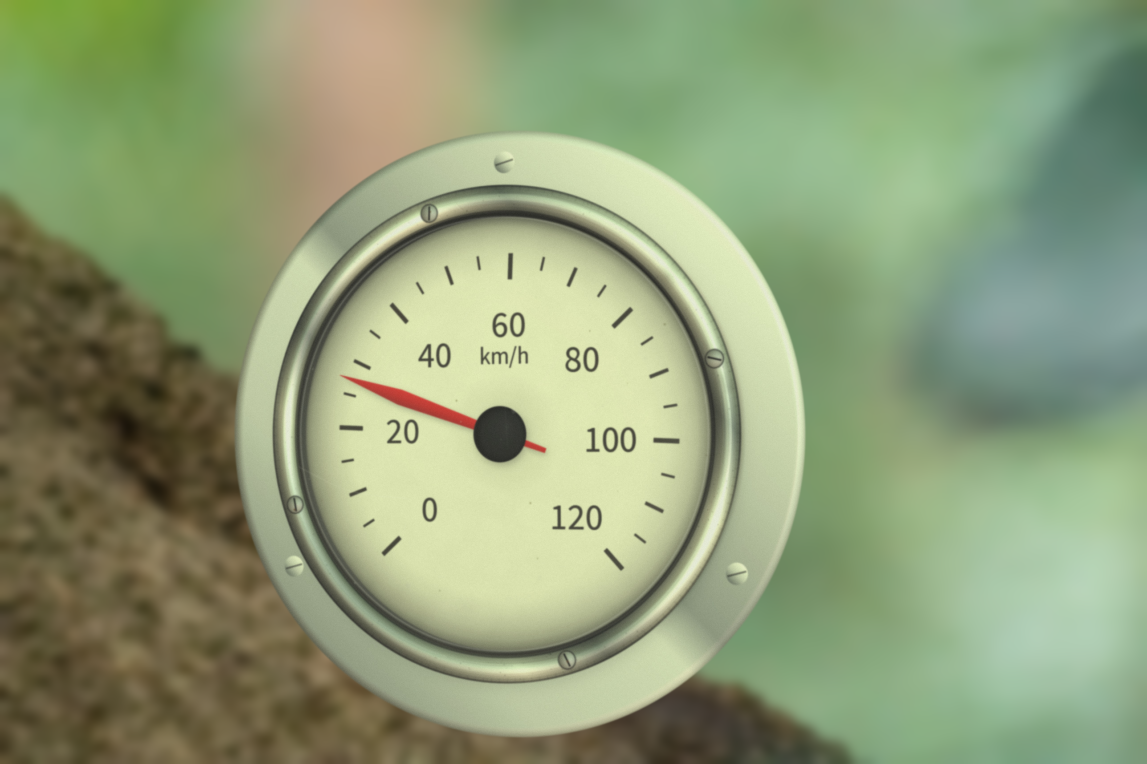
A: 27.5km/h
